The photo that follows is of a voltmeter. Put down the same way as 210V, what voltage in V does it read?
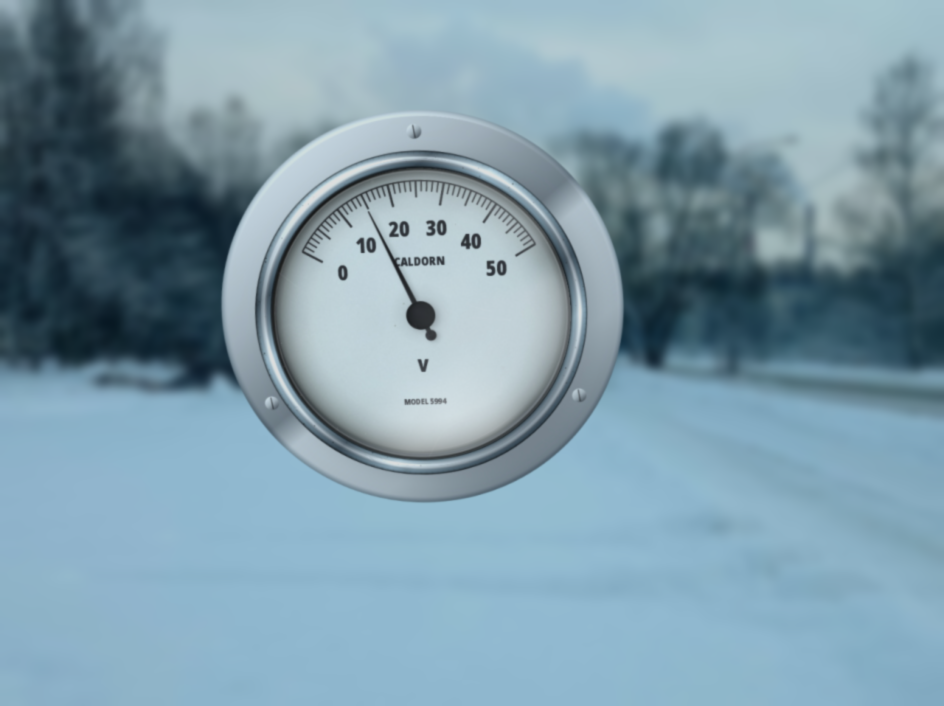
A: 15V
